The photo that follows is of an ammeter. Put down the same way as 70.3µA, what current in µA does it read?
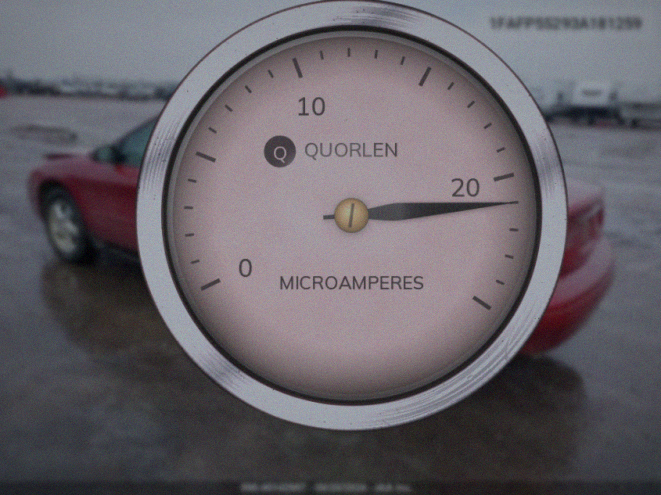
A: 21µA
